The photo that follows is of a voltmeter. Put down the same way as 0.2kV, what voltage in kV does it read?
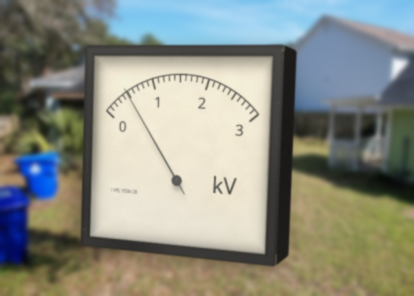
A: 0.5kV
